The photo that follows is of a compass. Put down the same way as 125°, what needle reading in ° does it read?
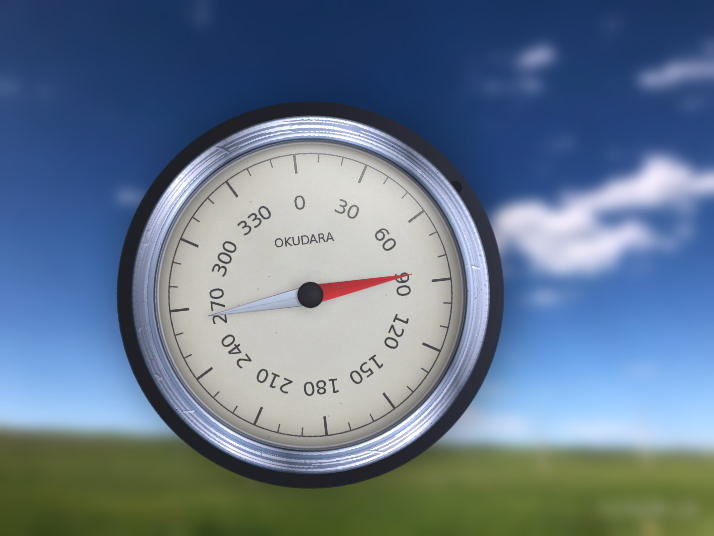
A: 85°
